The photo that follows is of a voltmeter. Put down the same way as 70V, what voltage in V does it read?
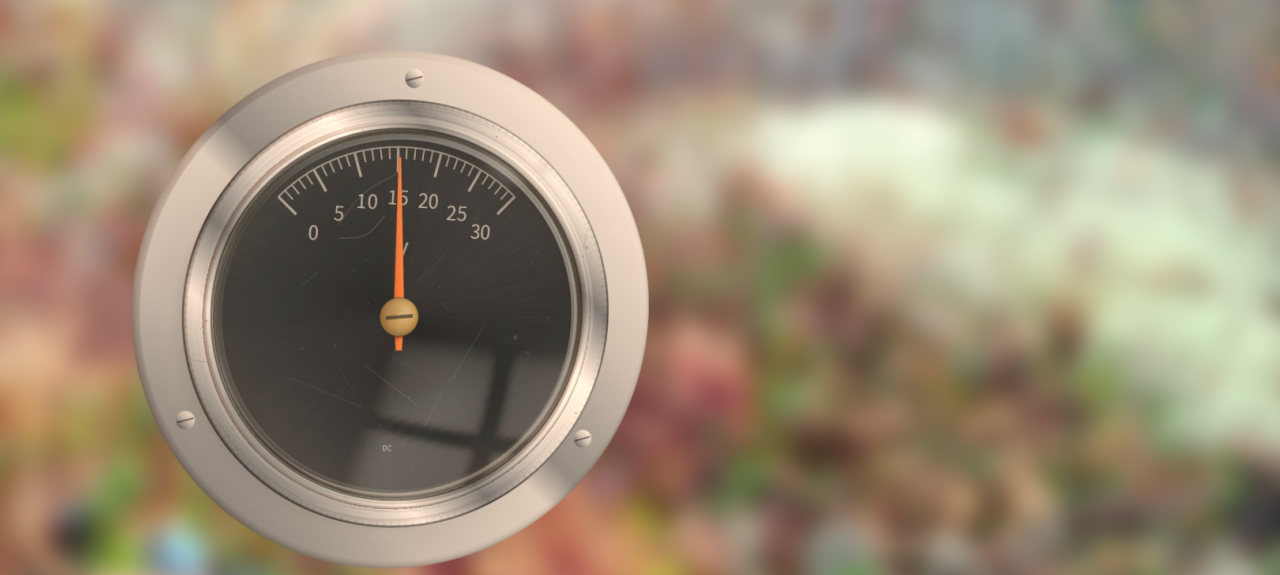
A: 15V
